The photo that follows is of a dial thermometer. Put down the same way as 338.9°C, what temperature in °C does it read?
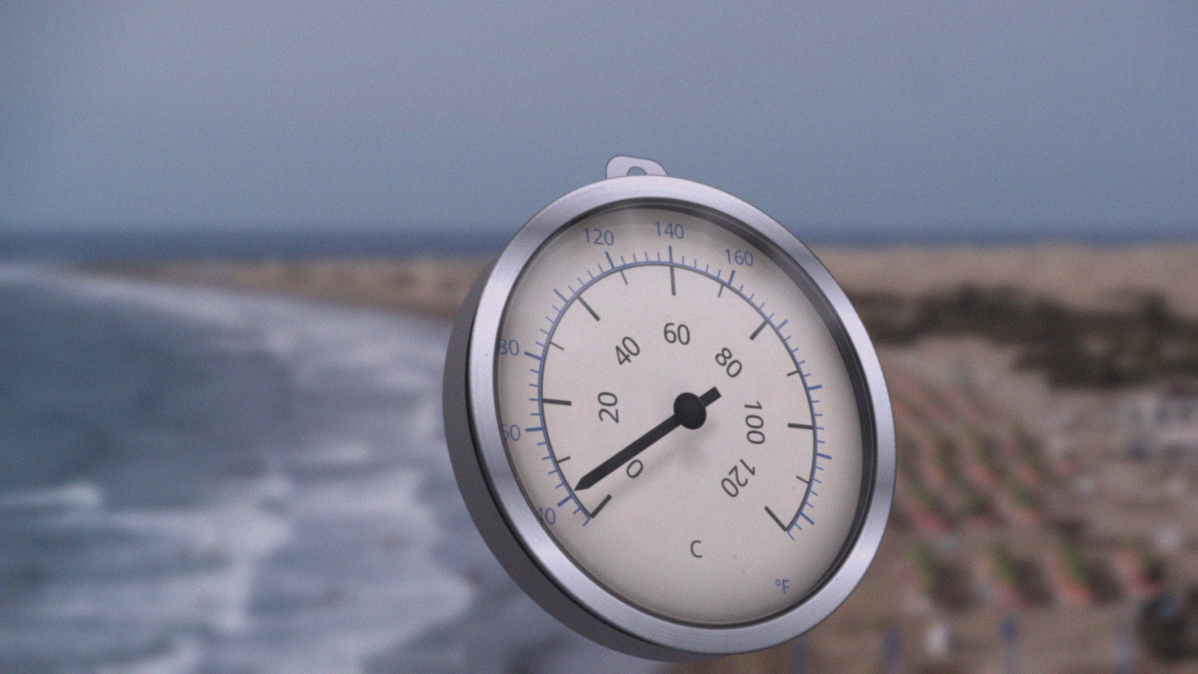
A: 5°C
